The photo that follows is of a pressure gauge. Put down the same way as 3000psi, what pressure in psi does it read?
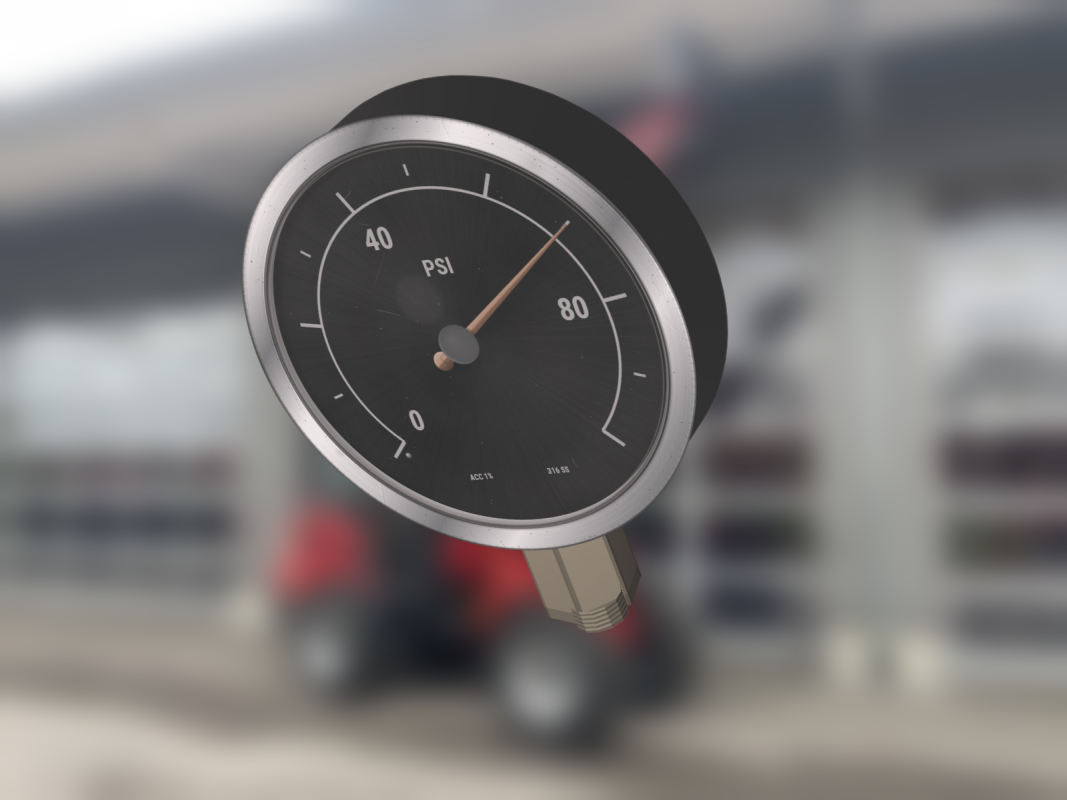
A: 70psi
